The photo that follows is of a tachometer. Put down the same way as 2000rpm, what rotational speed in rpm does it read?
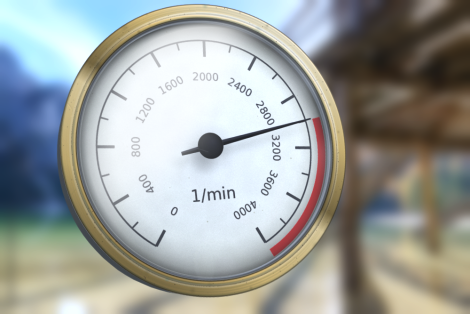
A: 3000rpm
